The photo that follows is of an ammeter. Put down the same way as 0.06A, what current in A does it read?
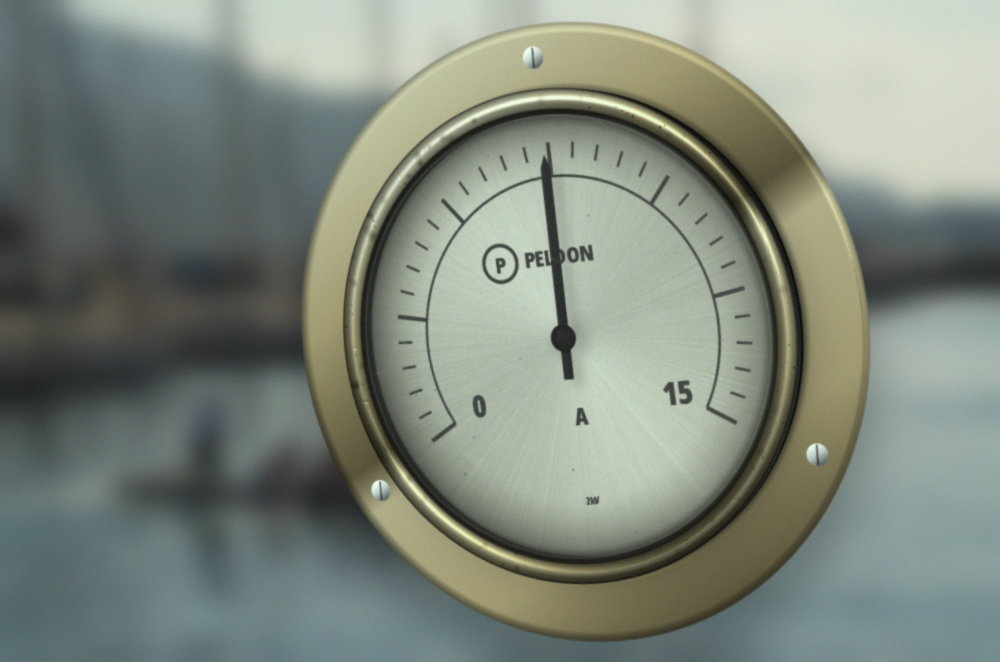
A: 7.5A
